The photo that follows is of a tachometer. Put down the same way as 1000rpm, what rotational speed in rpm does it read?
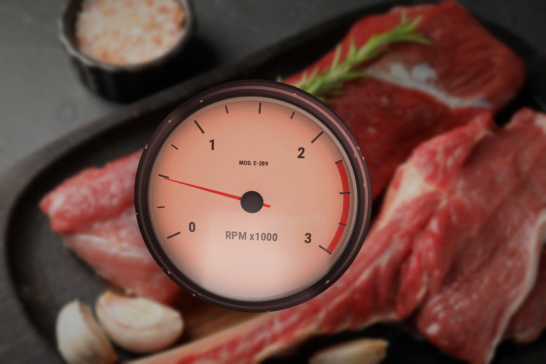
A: 500rpm
